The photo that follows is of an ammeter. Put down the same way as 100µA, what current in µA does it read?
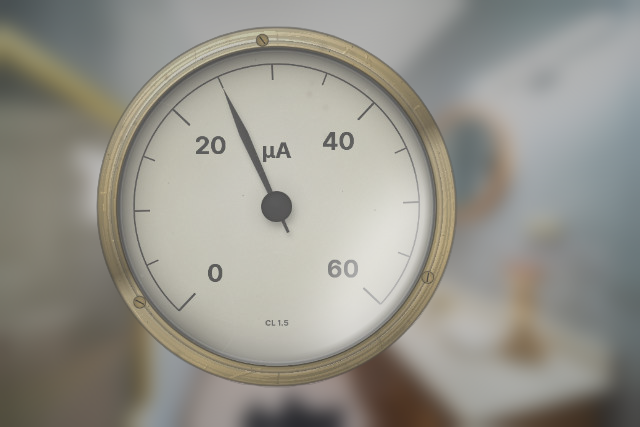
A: 25µA
